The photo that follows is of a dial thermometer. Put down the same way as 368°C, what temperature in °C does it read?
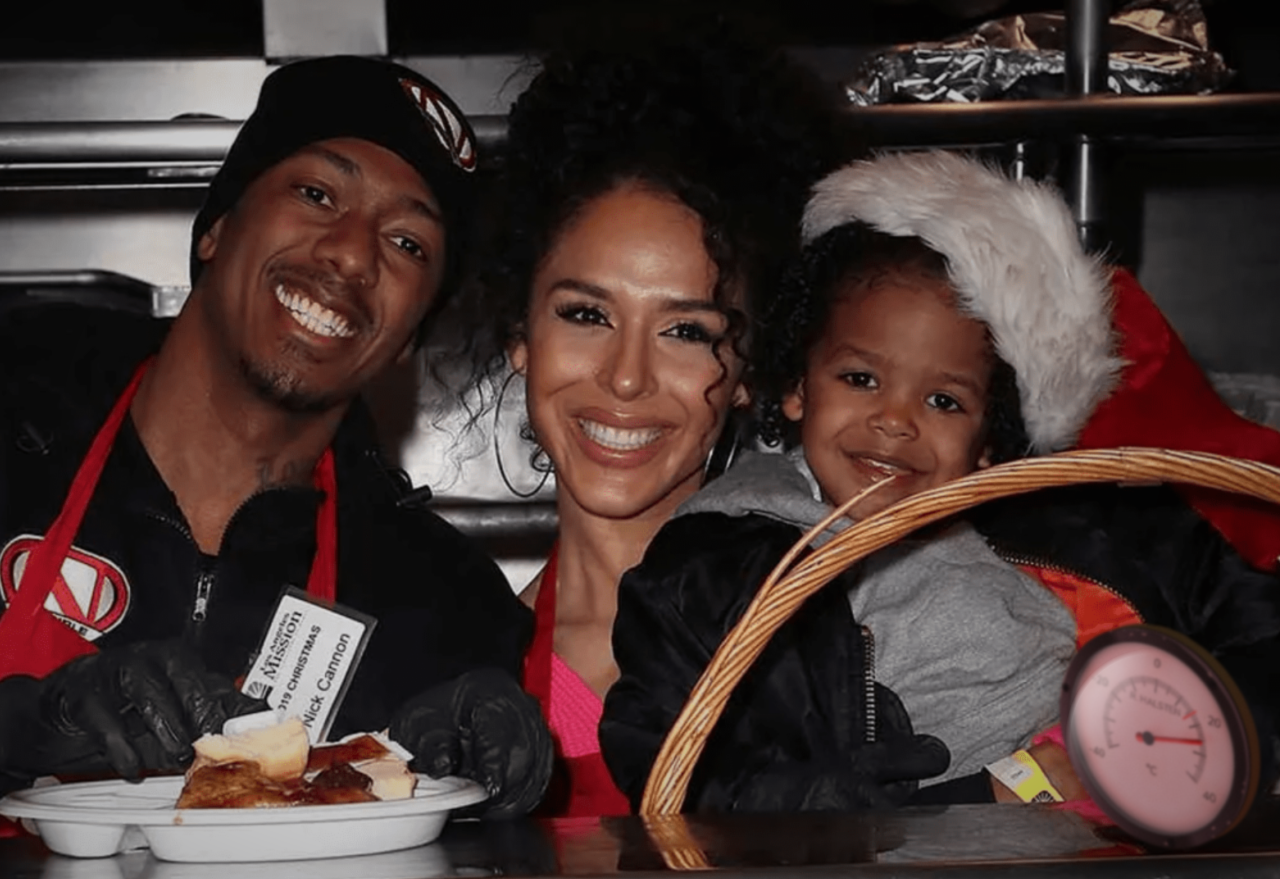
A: 25°C
